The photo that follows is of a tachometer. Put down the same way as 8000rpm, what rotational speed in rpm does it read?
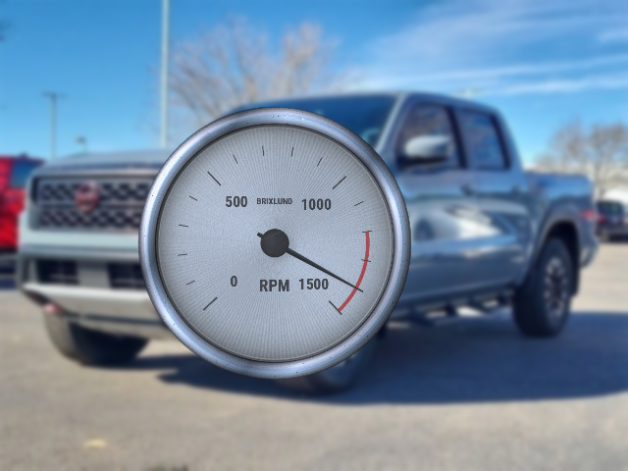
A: 1400rpm
